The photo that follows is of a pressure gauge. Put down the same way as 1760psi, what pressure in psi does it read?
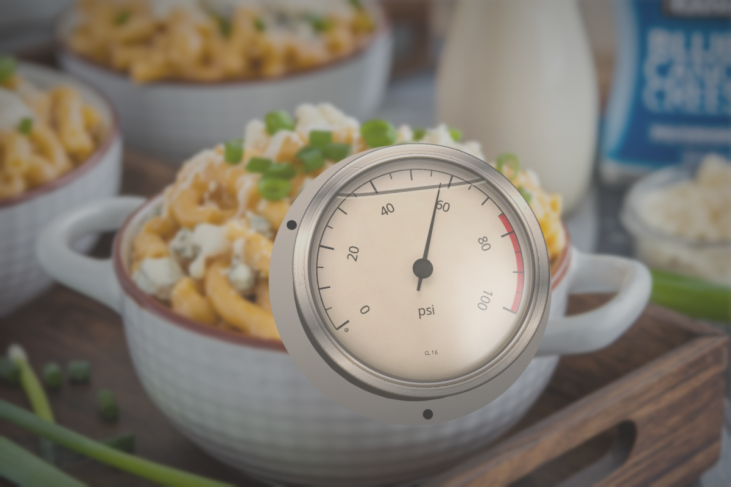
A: 57.5psi
